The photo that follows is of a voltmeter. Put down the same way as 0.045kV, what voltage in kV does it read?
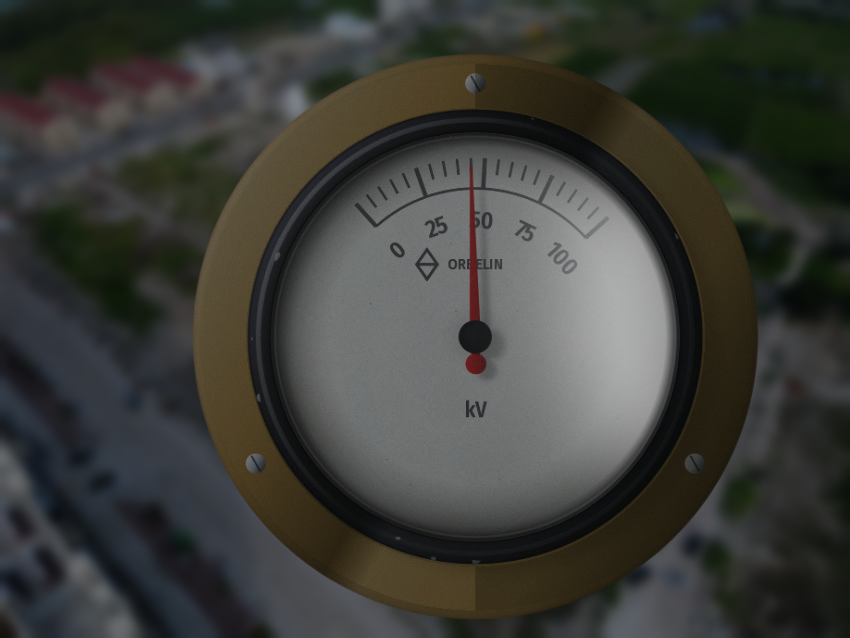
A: 45kV
